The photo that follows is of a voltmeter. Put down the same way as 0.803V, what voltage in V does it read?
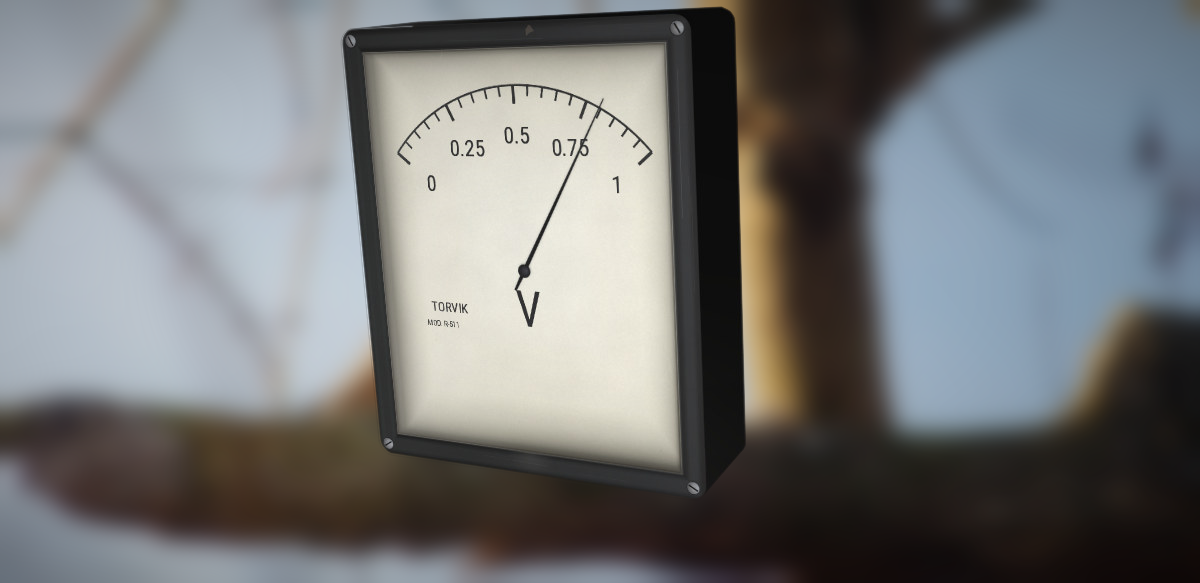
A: 0.8V
